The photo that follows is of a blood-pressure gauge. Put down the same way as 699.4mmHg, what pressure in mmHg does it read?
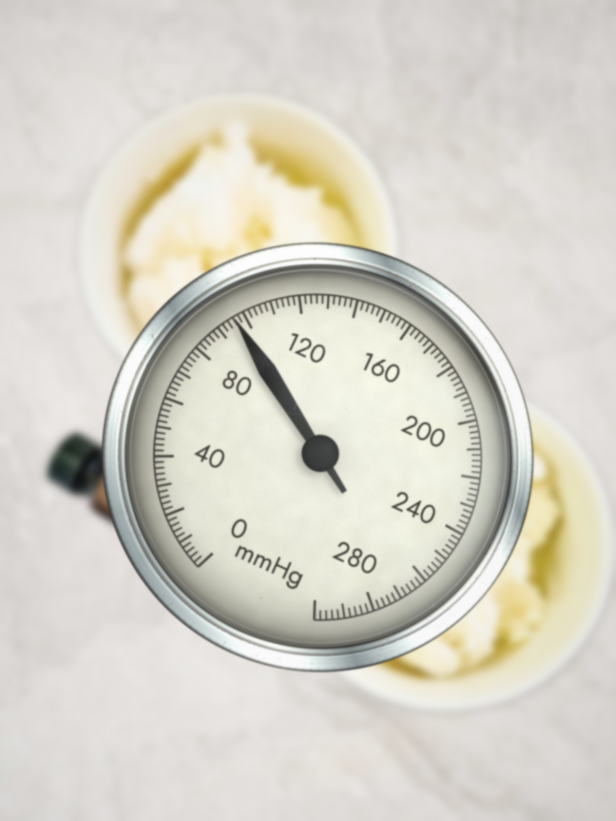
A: 96mmHg
